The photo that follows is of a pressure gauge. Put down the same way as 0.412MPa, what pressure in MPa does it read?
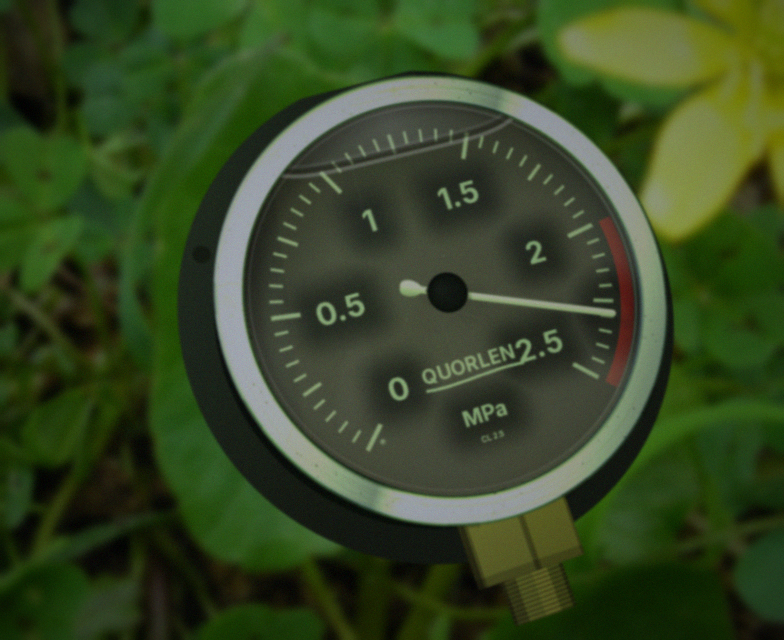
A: 2.3MPa
